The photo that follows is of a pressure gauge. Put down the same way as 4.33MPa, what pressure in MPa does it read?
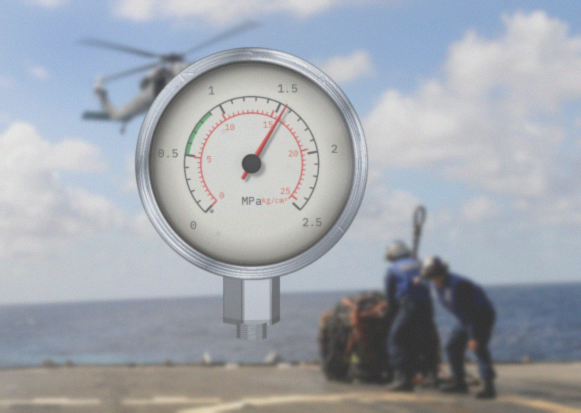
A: 1.55MPa
